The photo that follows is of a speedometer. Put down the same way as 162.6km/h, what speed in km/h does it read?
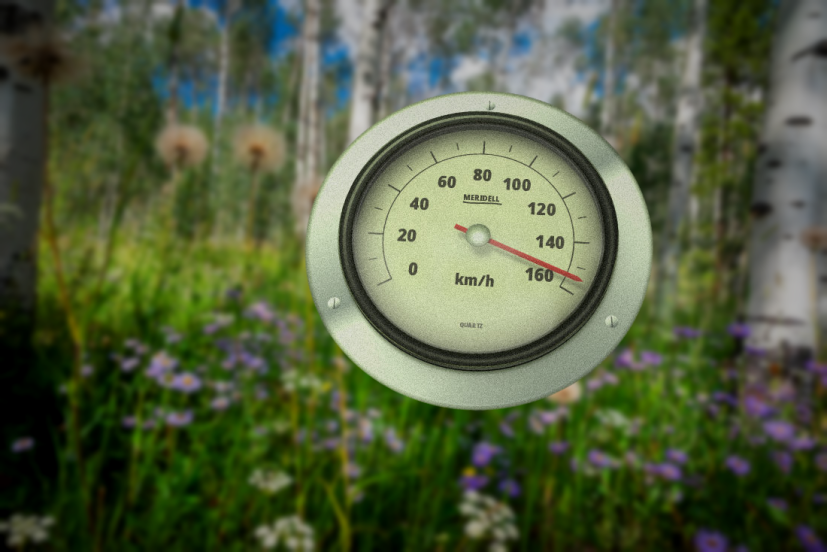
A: 155km/h
